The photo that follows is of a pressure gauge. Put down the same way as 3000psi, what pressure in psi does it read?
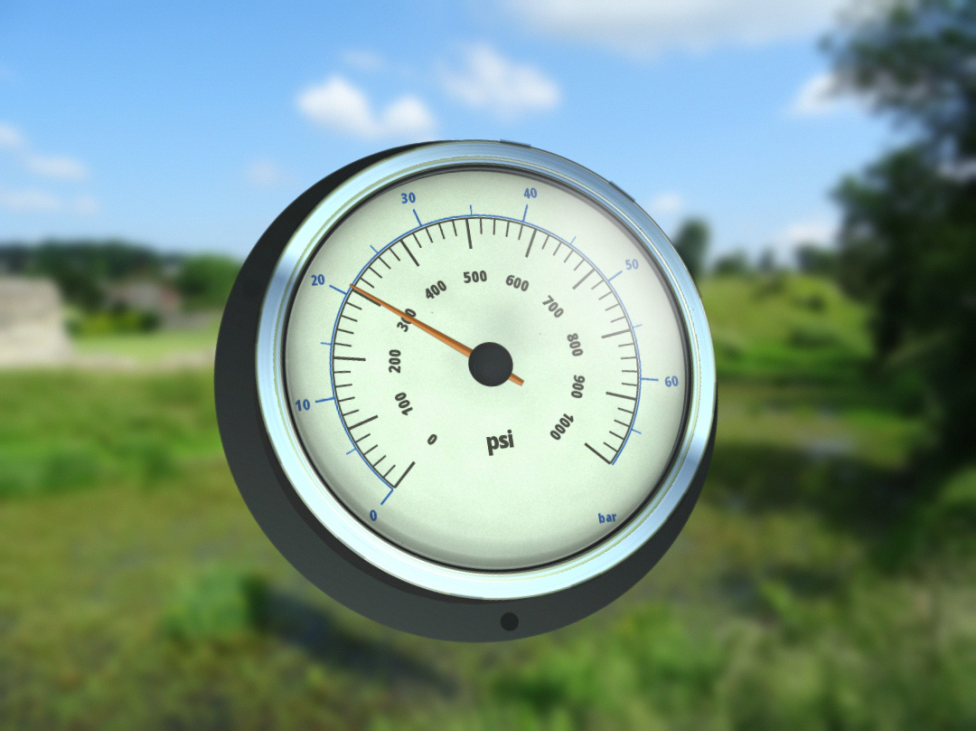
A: 300psi
